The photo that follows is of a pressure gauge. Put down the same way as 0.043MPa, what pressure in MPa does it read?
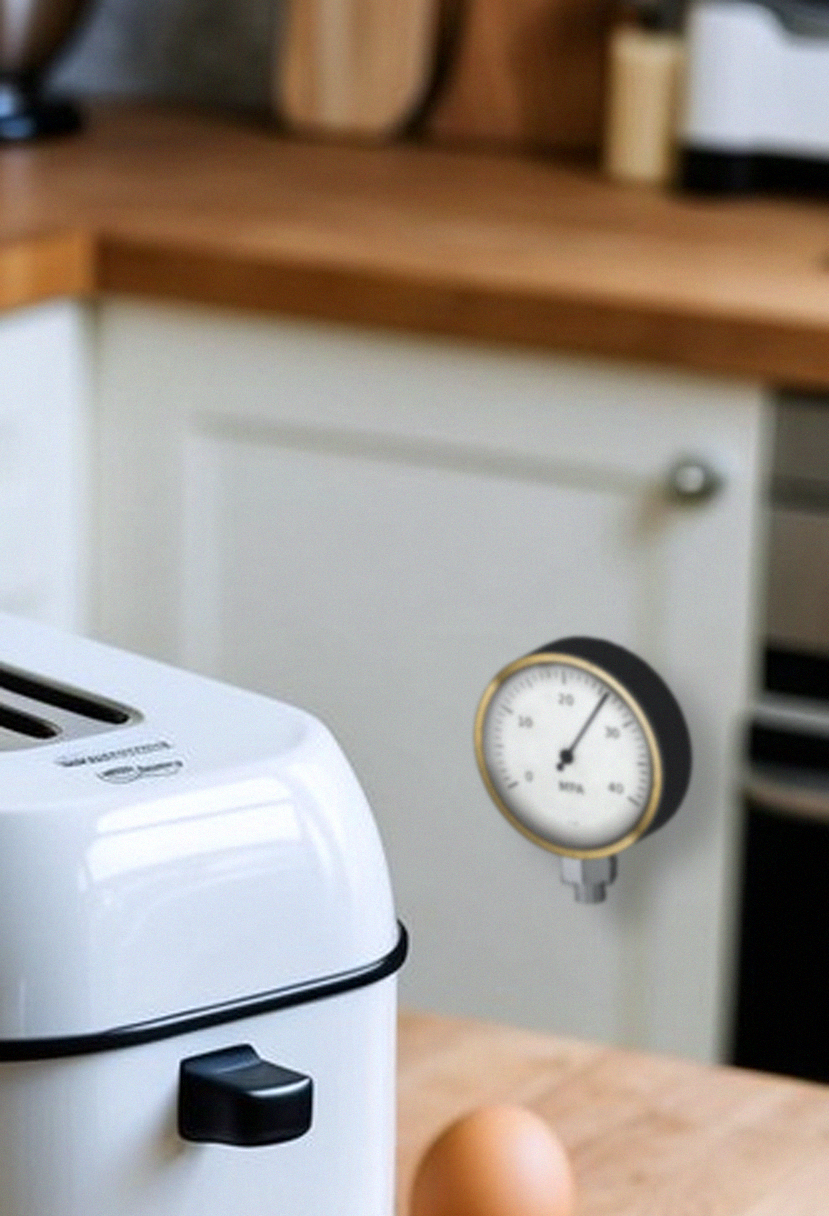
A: 26MPa
